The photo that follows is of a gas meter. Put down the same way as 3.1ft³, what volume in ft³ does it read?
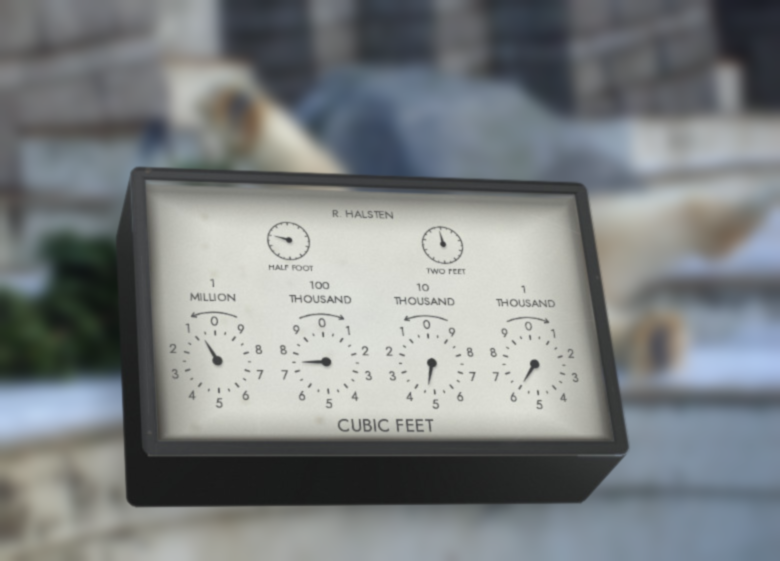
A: 74600ft³
